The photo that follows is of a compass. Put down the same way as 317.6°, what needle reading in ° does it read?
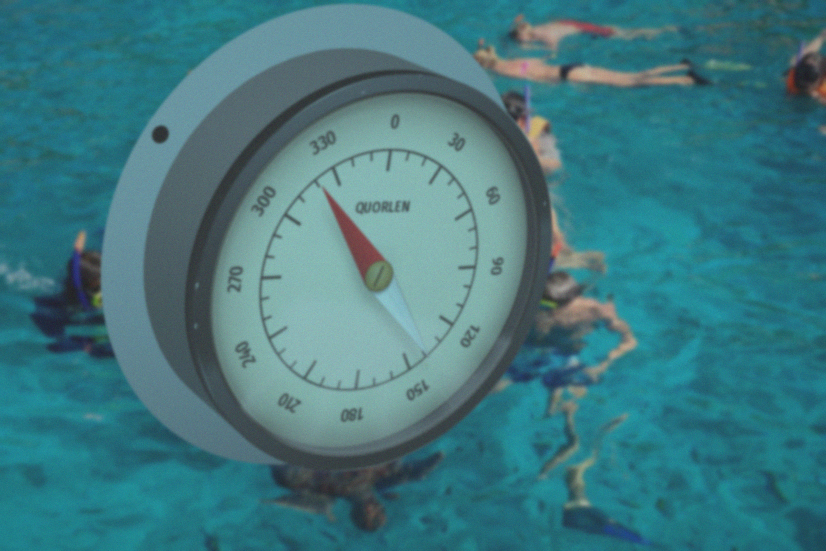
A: 320°
